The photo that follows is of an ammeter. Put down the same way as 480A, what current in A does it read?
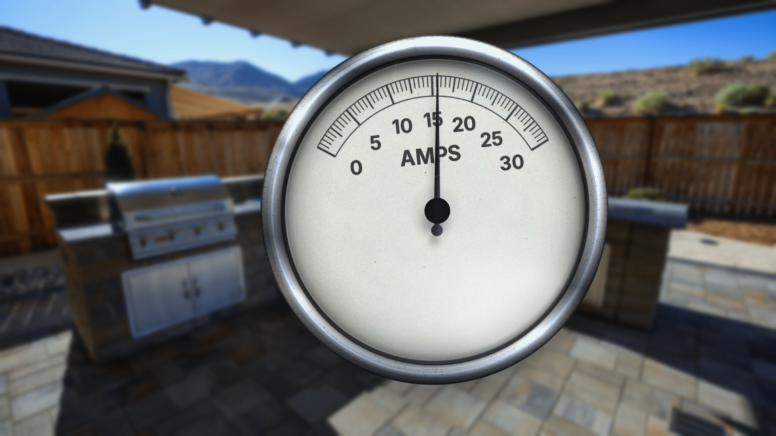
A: 15.5A
